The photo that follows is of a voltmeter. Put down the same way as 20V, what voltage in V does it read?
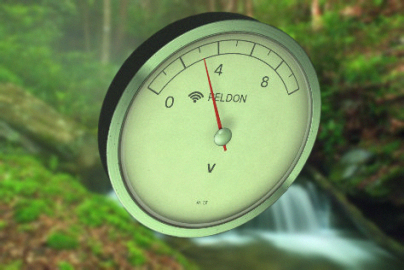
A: 3V
